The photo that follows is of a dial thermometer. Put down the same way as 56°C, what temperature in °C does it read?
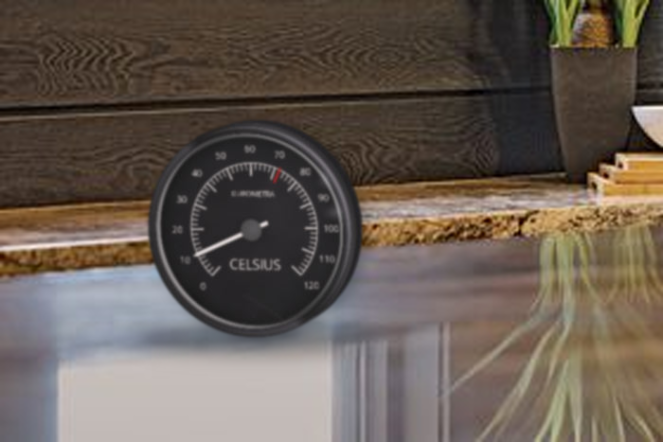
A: 10°C
